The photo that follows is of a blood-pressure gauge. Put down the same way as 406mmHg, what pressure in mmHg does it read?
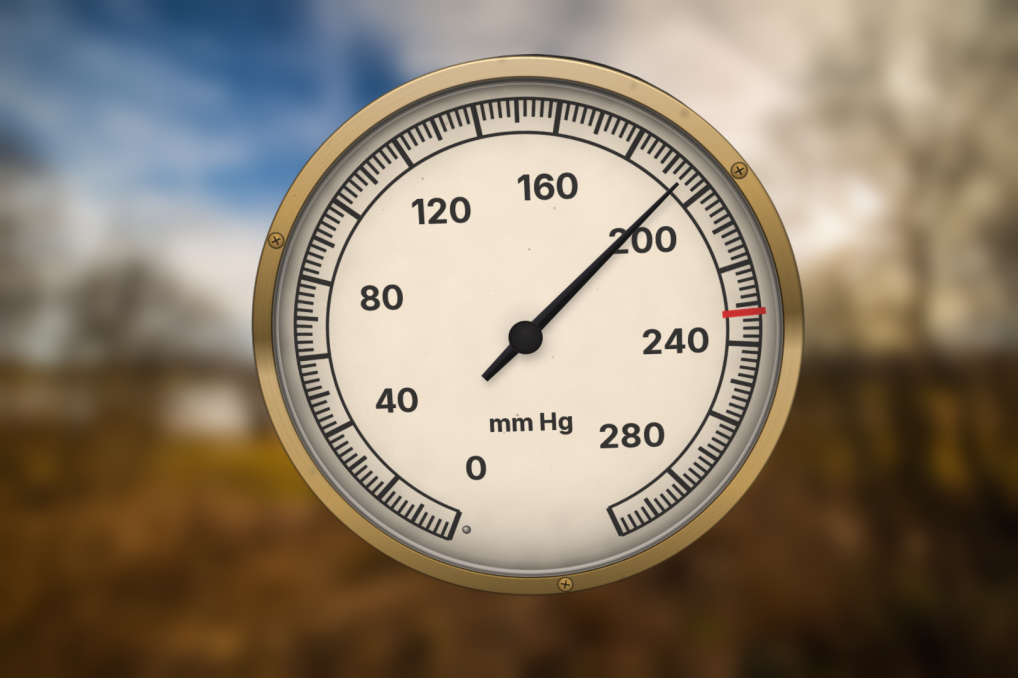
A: 194mmHg
